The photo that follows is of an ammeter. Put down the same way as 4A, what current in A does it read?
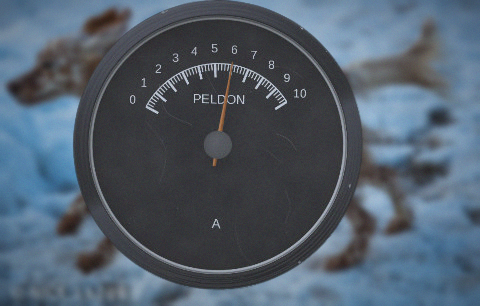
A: 6A
